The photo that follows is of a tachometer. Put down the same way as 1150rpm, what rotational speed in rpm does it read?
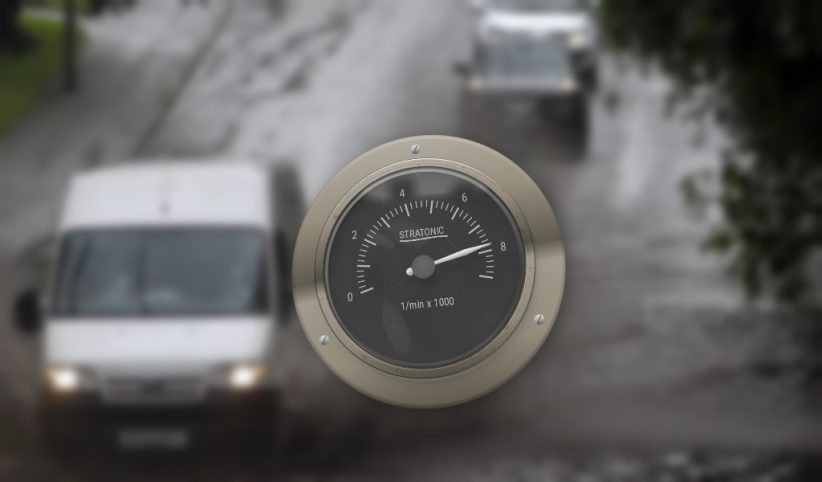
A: 7800rpm
